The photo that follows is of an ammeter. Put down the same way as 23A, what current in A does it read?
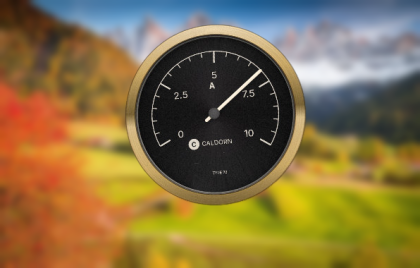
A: 7A
